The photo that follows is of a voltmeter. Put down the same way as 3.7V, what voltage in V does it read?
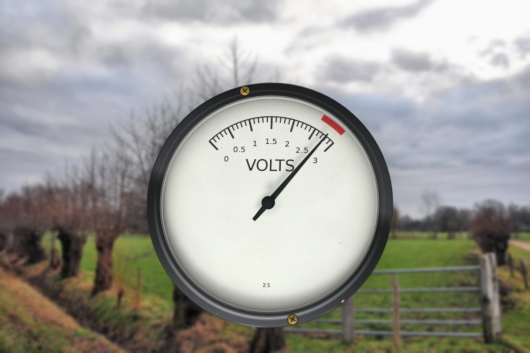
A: 2.8V
